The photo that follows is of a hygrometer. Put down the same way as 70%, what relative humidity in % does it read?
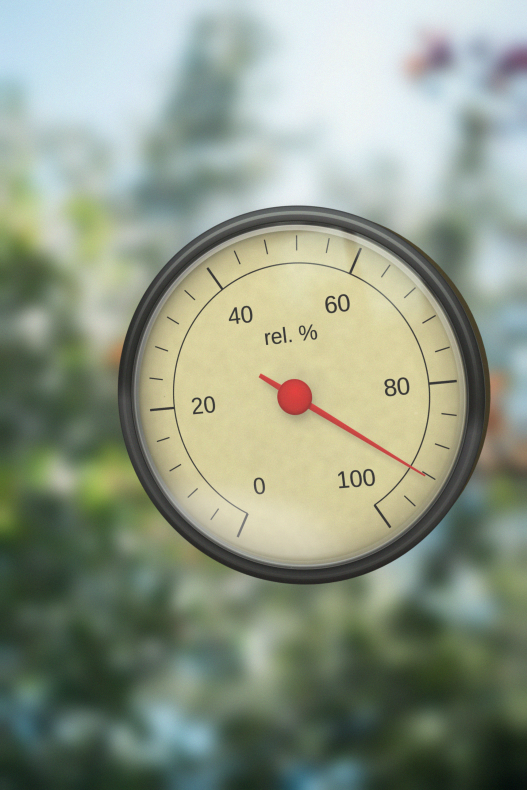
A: 92%
